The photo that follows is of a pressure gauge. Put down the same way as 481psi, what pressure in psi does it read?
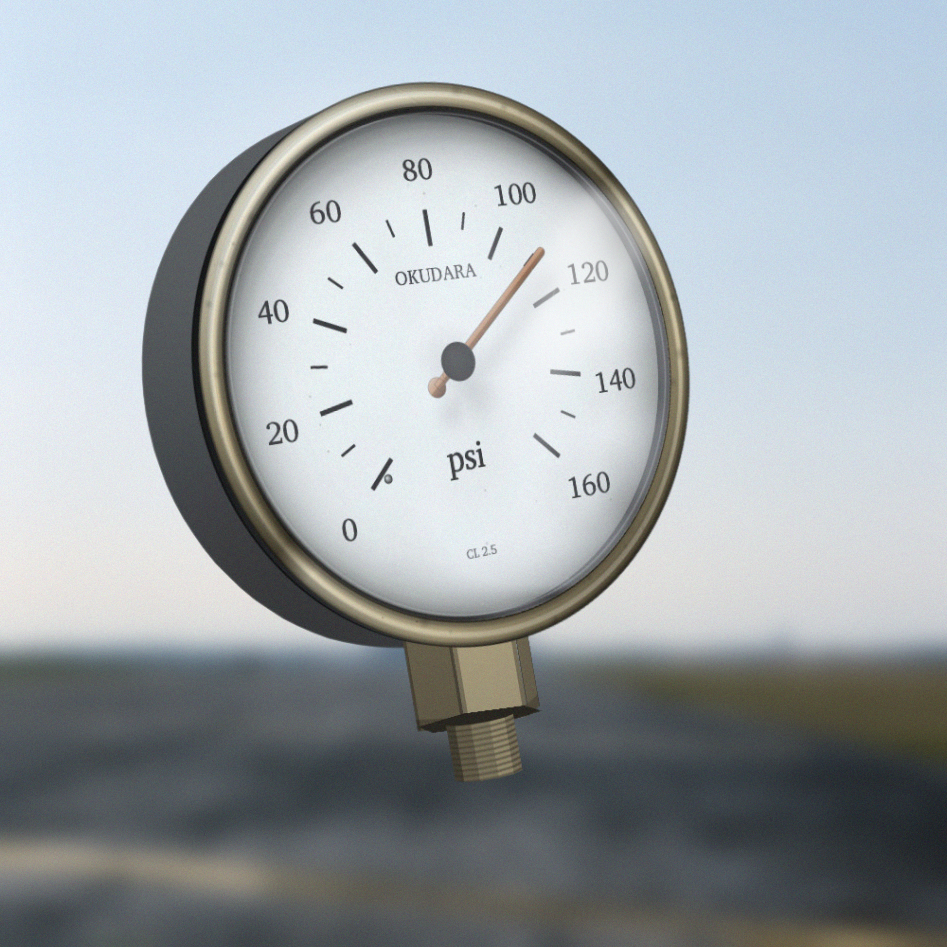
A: 110psi
